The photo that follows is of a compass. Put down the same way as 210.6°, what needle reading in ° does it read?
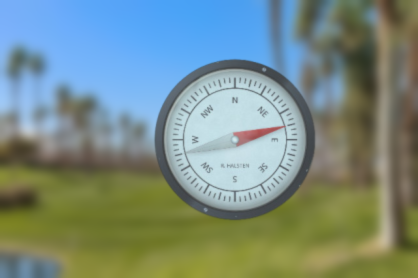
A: 75°
